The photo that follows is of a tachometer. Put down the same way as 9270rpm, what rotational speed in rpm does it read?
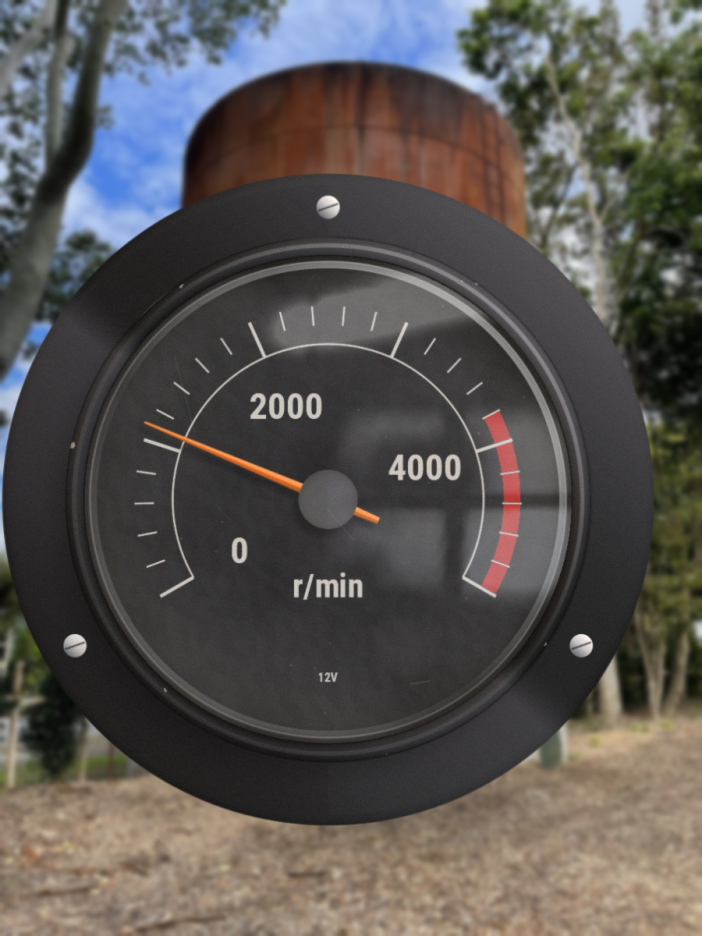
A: 1100rpm
